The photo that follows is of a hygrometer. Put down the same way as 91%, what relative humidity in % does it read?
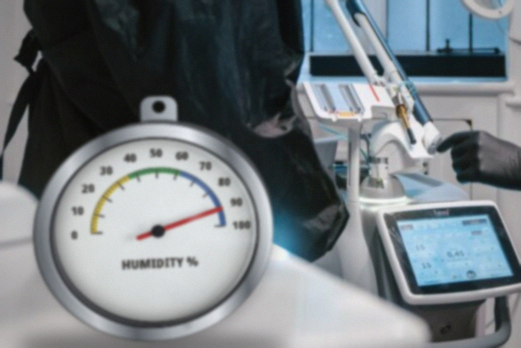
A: 90%
